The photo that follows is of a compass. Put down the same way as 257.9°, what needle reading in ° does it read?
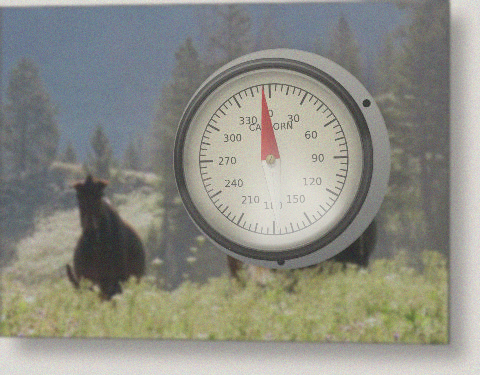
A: 355°
